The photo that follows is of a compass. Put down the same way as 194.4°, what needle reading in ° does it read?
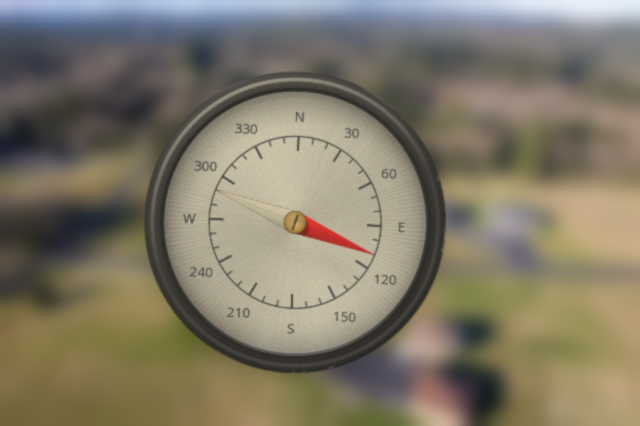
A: 110°
